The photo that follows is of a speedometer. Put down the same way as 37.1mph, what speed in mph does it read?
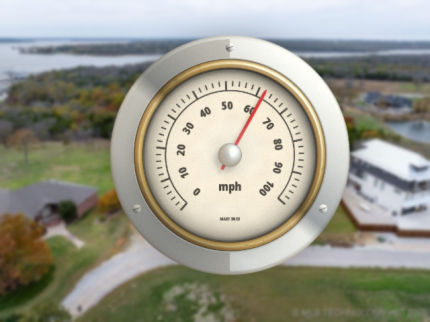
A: 62mph
